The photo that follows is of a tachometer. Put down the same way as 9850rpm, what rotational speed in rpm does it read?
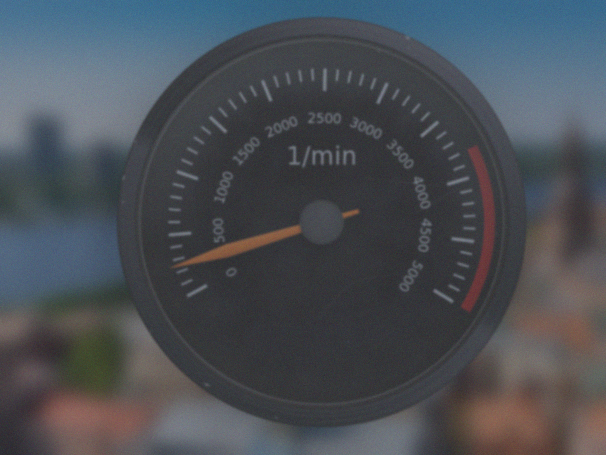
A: 250rpm
